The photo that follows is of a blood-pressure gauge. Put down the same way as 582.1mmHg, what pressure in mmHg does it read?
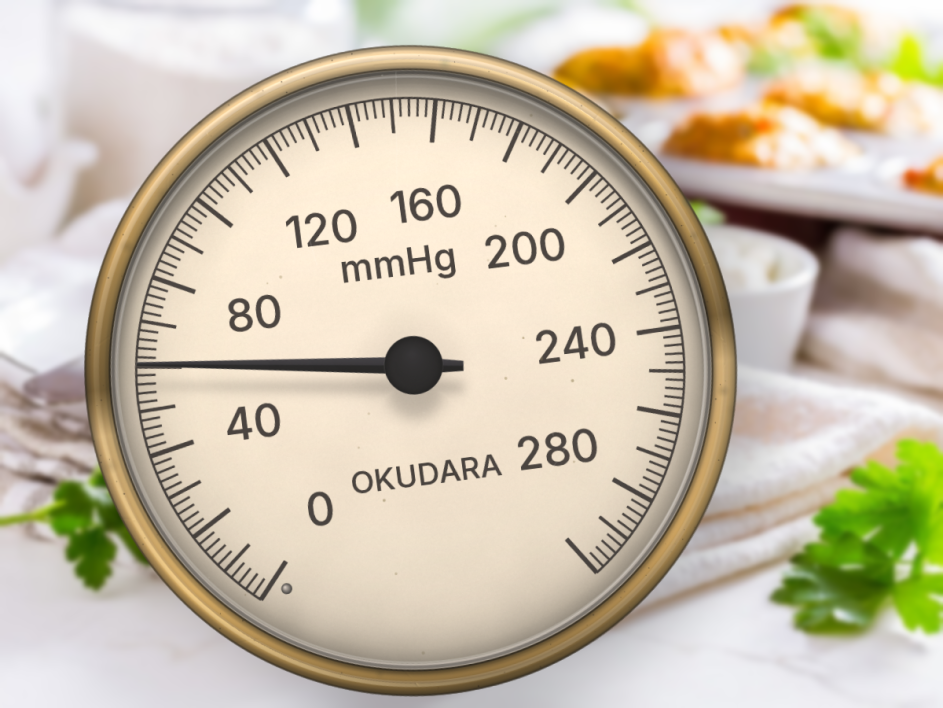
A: 60mmHg
